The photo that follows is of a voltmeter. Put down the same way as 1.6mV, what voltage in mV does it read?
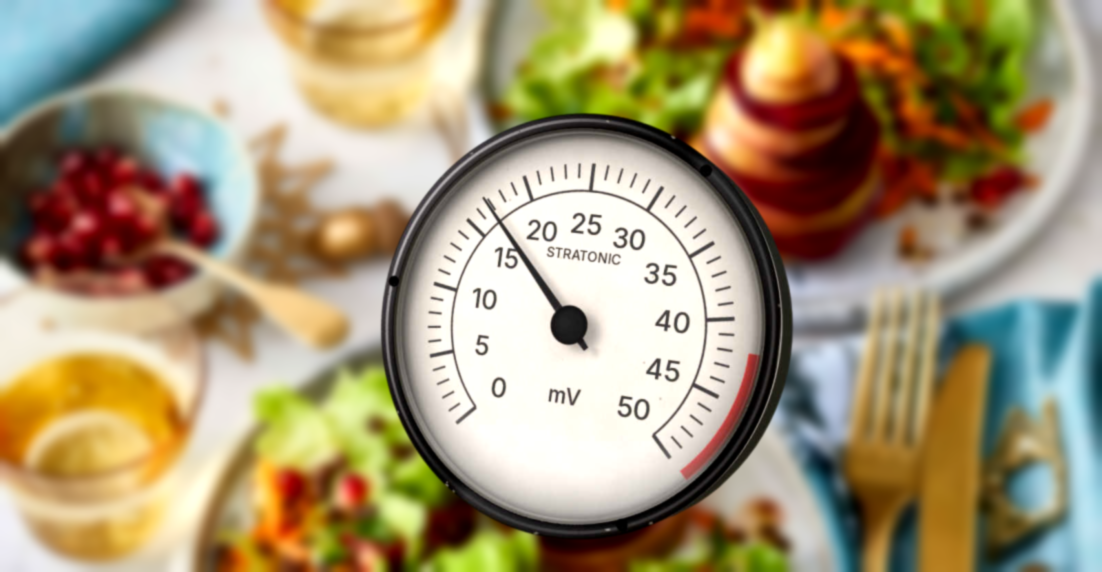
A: 17mV
